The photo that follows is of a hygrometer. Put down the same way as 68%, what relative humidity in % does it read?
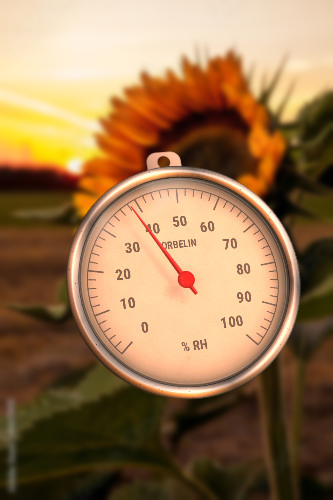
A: 38%
